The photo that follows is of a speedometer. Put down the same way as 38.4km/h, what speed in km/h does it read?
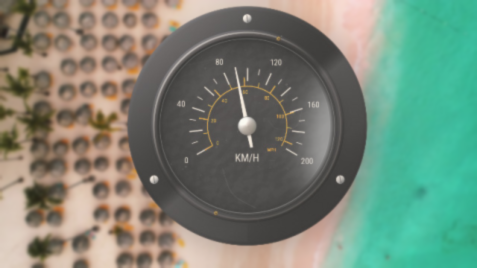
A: 90km/h
